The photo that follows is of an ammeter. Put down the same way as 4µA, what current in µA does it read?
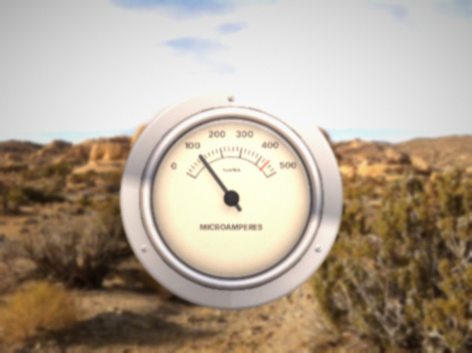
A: 100µA
